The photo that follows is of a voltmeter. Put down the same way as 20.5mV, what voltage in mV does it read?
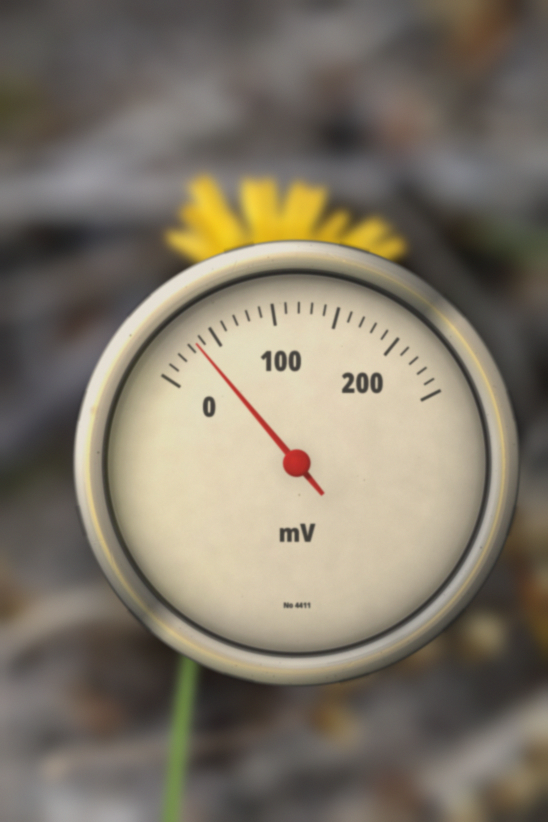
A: 35mV
